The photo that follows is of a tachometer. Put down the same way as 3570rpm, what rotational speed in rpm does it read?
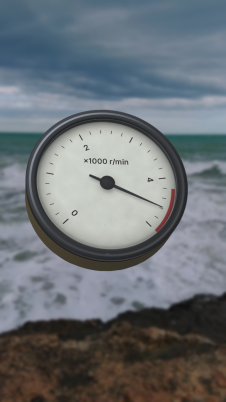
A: 4600rpm
